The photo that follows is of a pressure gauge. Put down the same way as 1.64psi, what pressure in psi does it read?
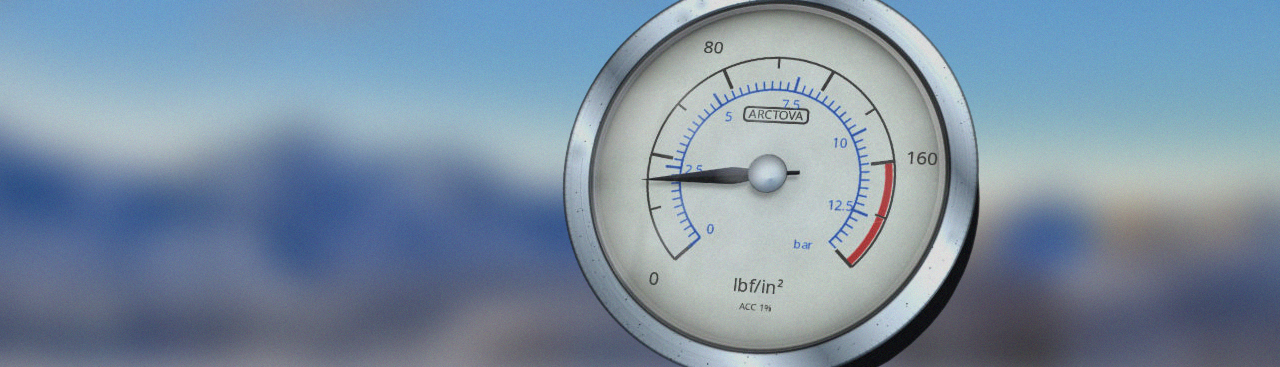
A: 30psi
